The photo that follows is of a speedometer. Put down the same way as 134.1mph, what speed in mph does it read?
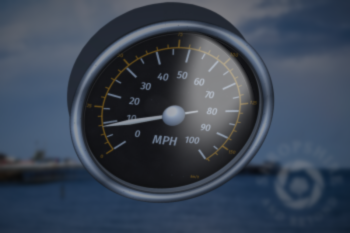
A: 10mph
